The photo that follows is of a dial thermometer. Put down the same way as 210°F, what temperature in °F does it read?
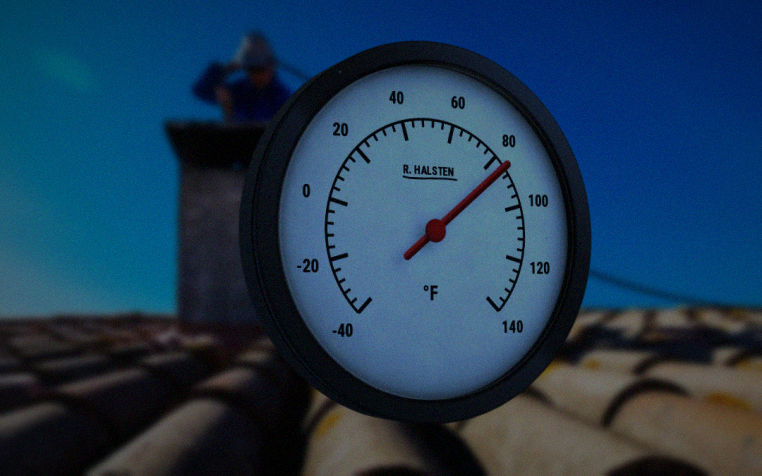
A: 84°F
